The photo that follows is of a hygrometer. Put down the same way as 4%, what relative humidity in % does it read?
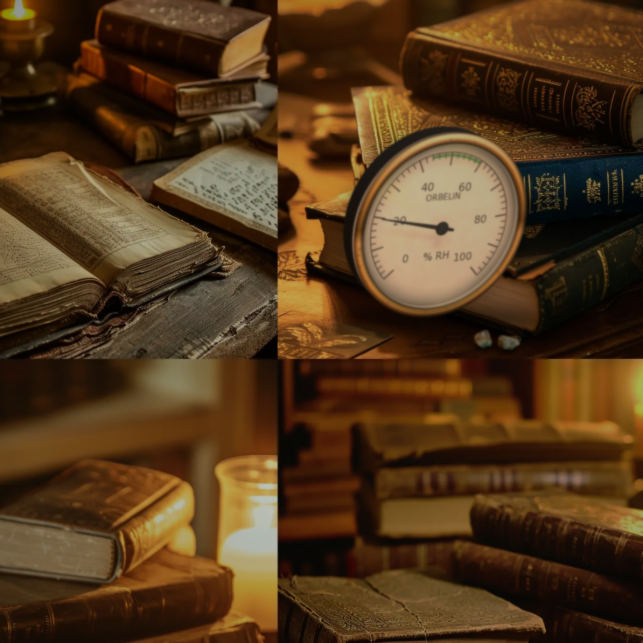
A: 20%
